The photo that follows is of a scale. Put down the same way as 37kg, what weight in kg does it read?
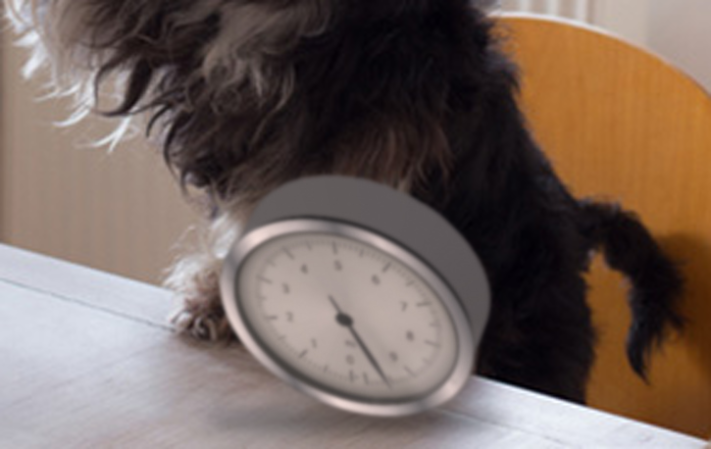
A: 9.5kg
